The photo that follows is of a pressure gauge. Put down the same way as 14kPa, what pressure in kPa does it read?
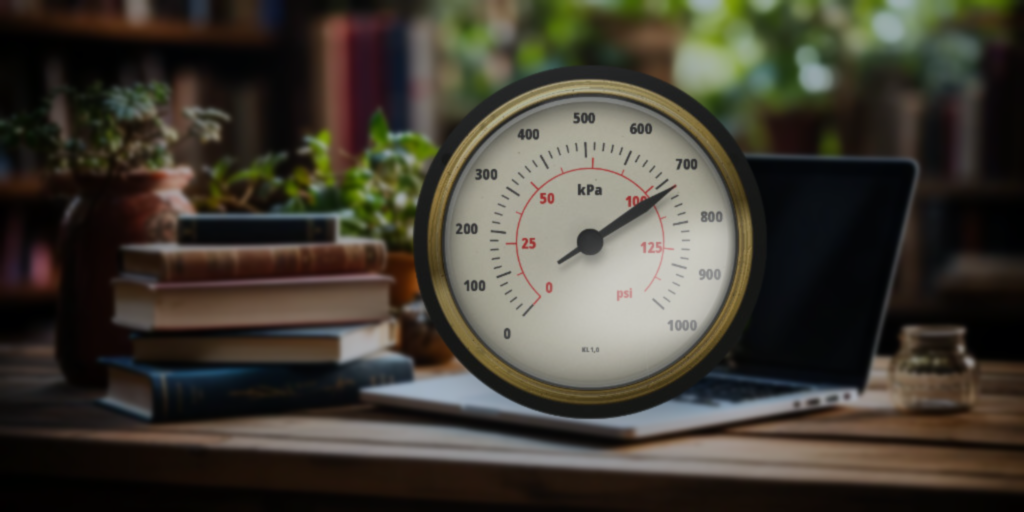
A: 720kPa
